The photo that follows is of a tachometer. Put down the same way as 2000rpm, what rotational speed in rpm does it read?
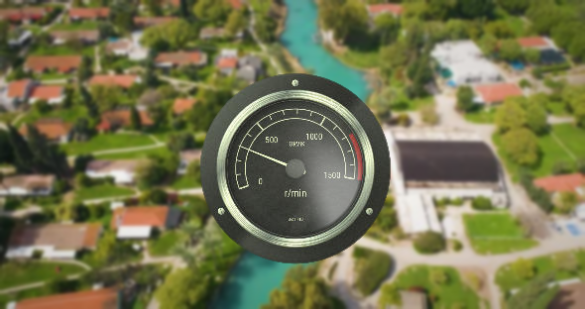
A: 300rpm
